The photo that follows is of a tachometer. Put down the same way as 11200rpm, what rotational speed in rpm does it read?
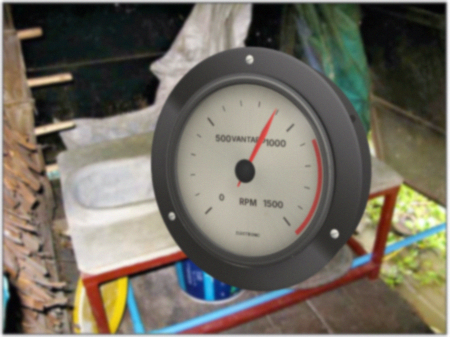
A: 900rpm
